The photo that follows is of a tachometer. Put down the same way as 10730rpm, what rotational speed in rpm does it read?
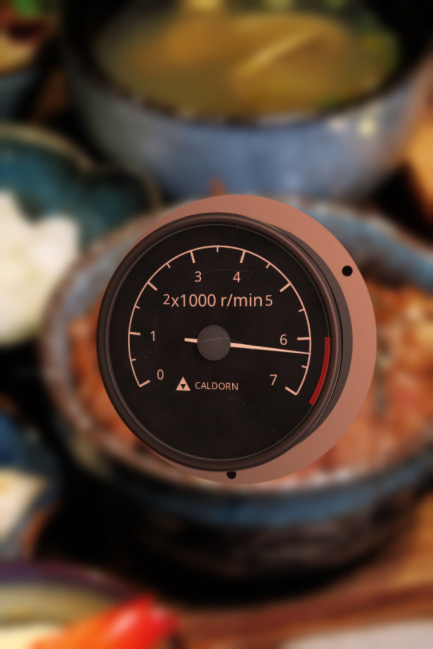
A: 6250rpm
